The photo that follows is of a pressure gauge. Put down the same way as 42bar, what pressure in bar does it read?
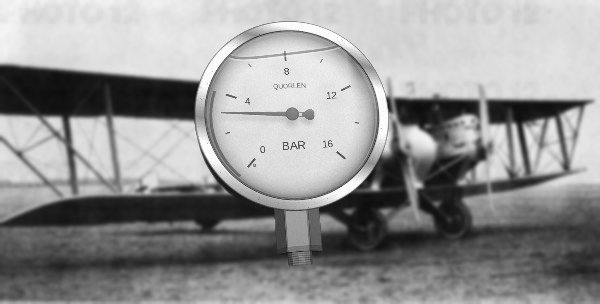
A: 3bar
